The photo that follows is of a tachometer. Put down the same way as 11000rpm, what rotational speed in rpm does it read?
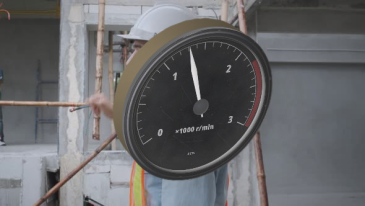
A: 1300rpm
